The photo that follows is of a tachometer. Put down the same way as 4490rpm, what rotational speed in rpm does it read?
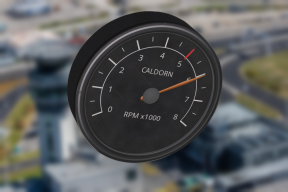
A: 6000rpm
